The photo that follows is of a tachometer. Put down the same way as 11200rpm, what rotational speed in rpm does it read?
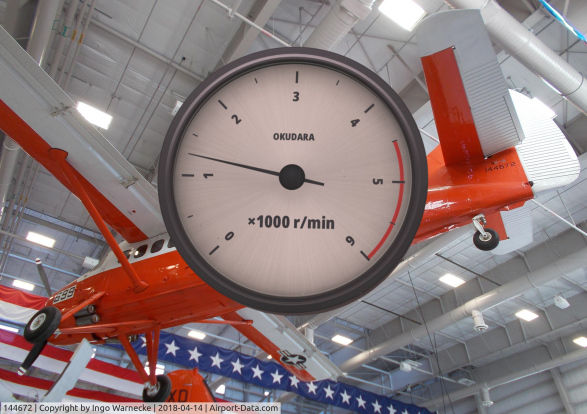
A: 1250rpm
